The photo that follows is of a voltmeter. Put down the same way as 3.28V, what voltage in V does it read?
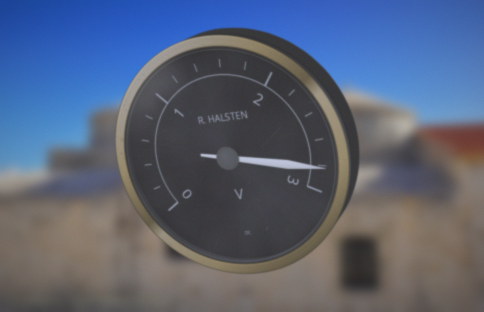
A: 2.8V
